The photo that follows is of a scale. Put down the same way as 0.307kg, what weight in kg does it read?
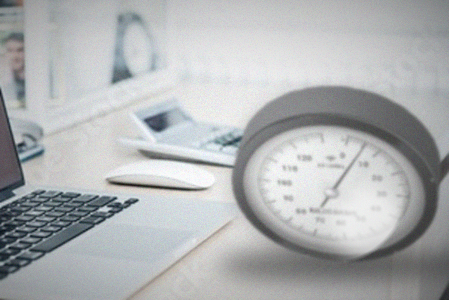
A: 5kg
